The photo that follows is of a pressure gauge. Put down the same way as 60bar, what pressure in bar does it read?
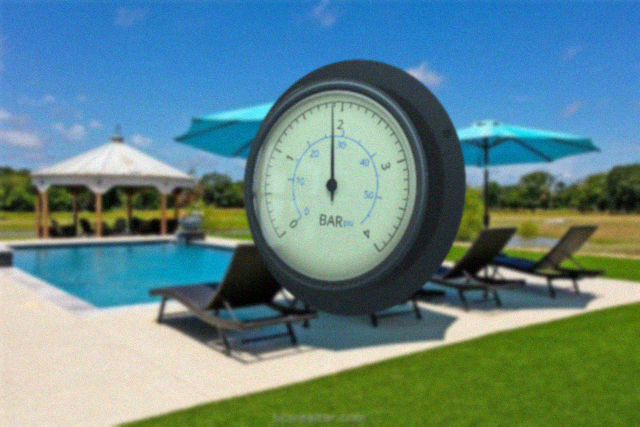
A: 1.9bar
